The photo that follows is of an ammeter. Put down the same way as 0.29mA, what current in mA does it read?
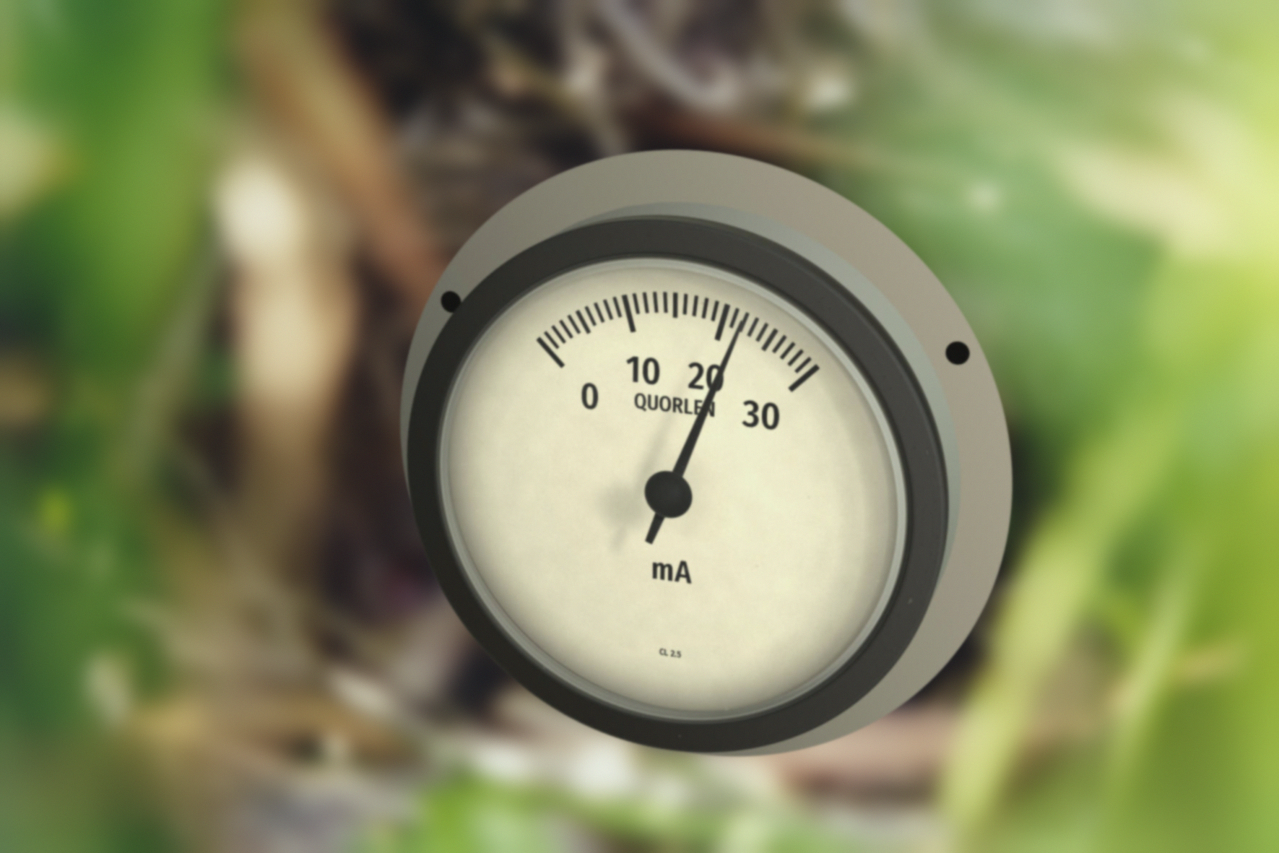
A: 22mA
